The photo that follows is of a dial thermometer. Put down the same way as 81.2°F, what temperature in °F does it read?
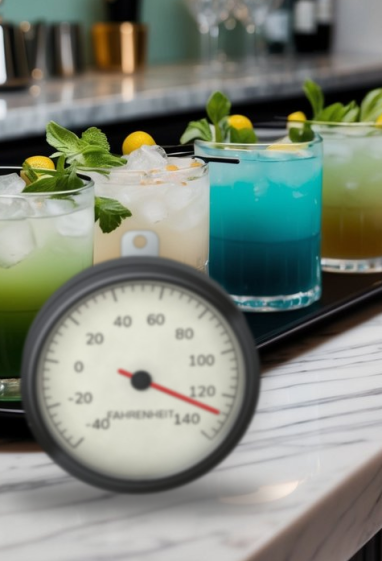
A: 128°F
